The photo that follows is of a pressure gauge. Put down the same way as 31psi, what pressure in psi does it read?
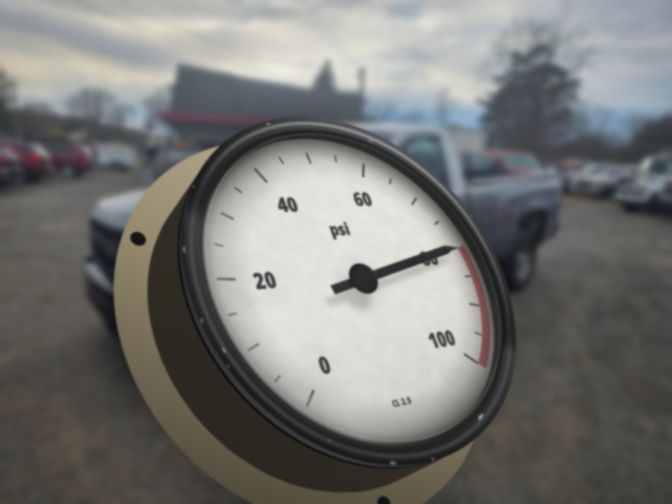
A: 80psi
